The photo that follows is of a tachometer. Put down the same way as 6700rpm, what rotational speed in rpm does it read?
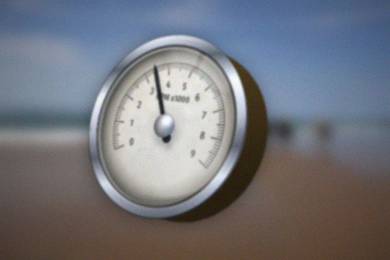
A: 3500rpm
